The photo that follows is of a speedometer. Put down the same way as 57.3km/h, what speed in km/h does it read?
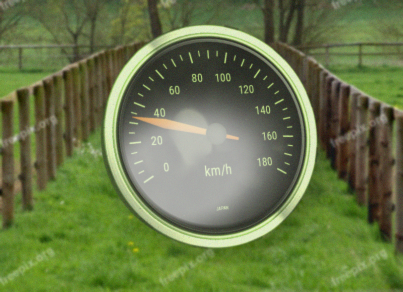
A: 32.5km/h
